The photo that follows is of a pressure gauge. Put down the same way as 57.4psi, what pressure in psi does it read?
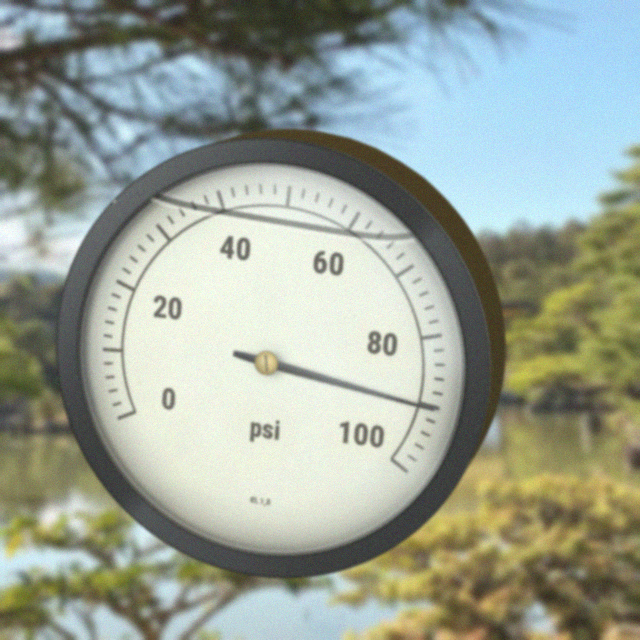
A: 90psi
